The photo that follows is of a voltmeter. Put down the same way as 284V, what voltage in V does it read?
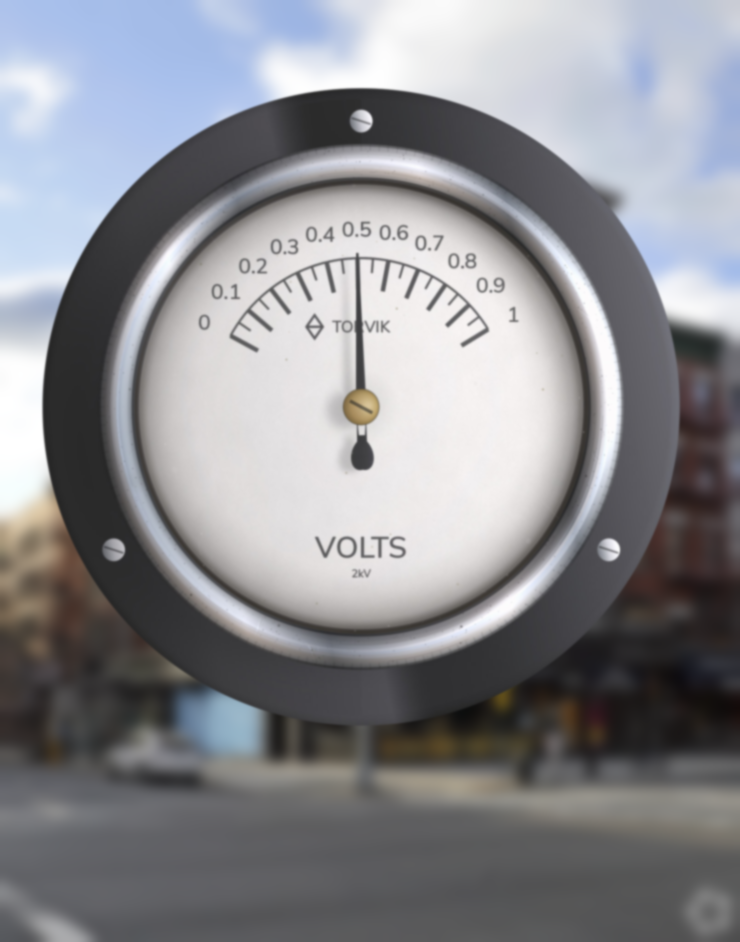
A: 0.5V
